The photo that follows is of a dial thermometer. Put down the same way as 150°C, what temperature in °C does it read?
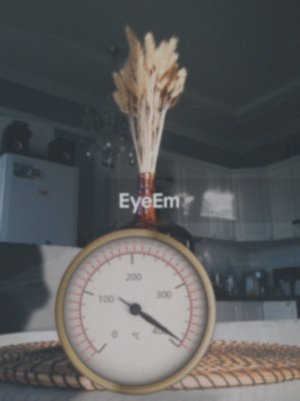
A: 390°C
